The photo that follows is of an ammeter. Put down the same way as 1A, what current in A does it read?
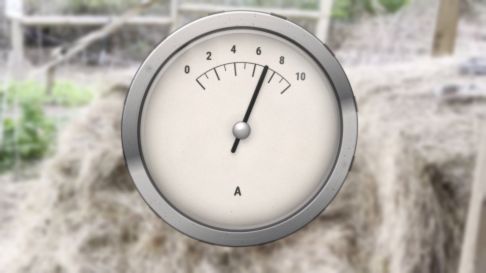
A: 7A
